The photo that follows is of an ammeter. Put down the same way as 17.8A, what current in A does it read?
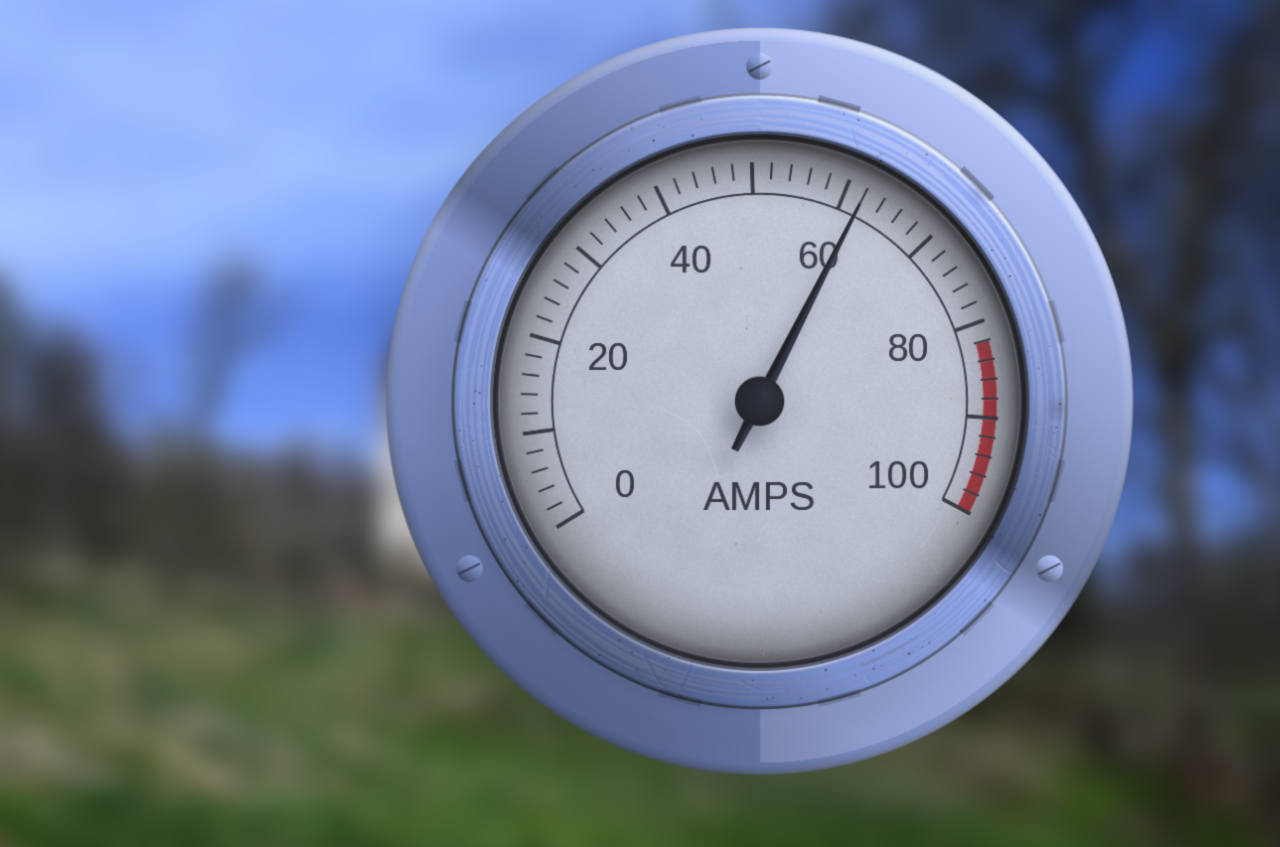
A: 62A
